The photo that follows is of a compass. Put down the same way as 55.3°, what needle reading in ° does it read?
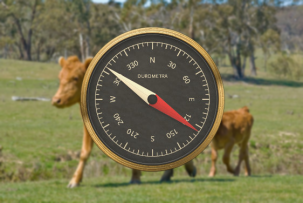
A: 125°
